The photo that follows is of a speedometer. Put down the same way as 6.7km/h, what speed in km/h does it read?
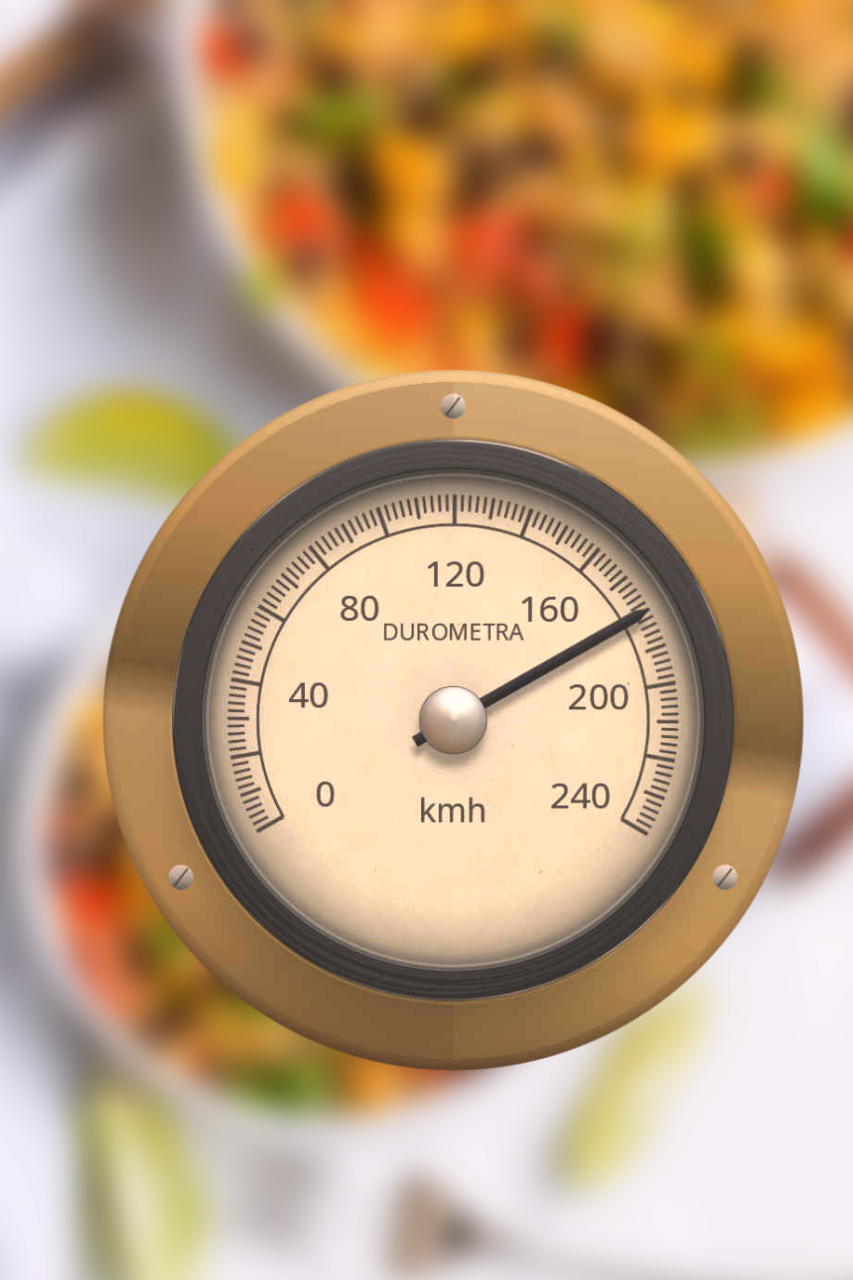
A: 180km/h
